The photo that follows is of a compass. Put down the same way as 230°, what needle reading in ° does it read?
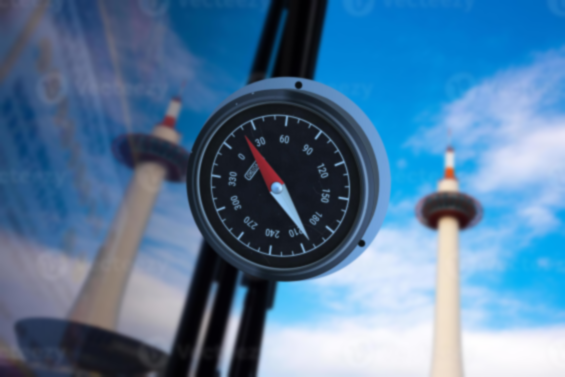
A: 20°
